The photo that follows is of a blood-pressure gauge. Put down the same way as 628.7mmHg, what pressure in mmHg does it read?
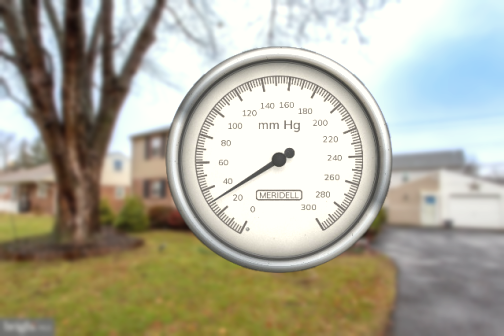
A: 30mmHg
